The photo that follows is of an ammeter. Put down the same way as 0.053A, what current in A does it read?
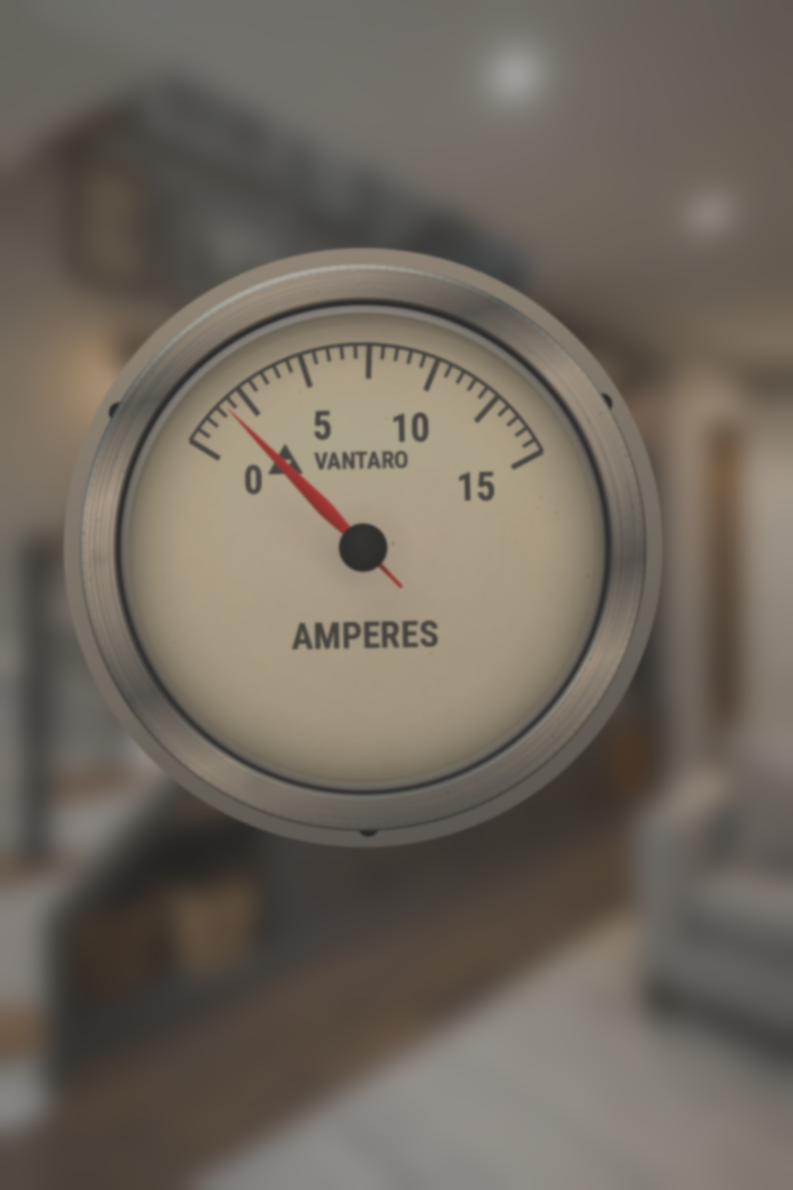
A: 1.75A
